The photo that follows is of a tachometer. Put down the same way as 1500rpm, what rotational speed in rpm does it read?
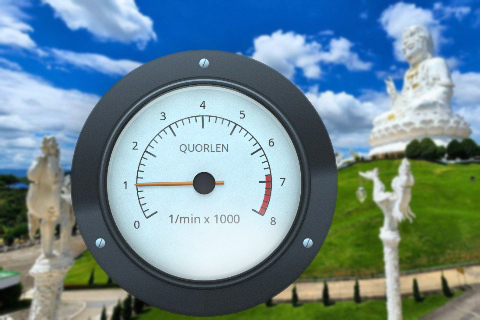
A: 1000rpm
